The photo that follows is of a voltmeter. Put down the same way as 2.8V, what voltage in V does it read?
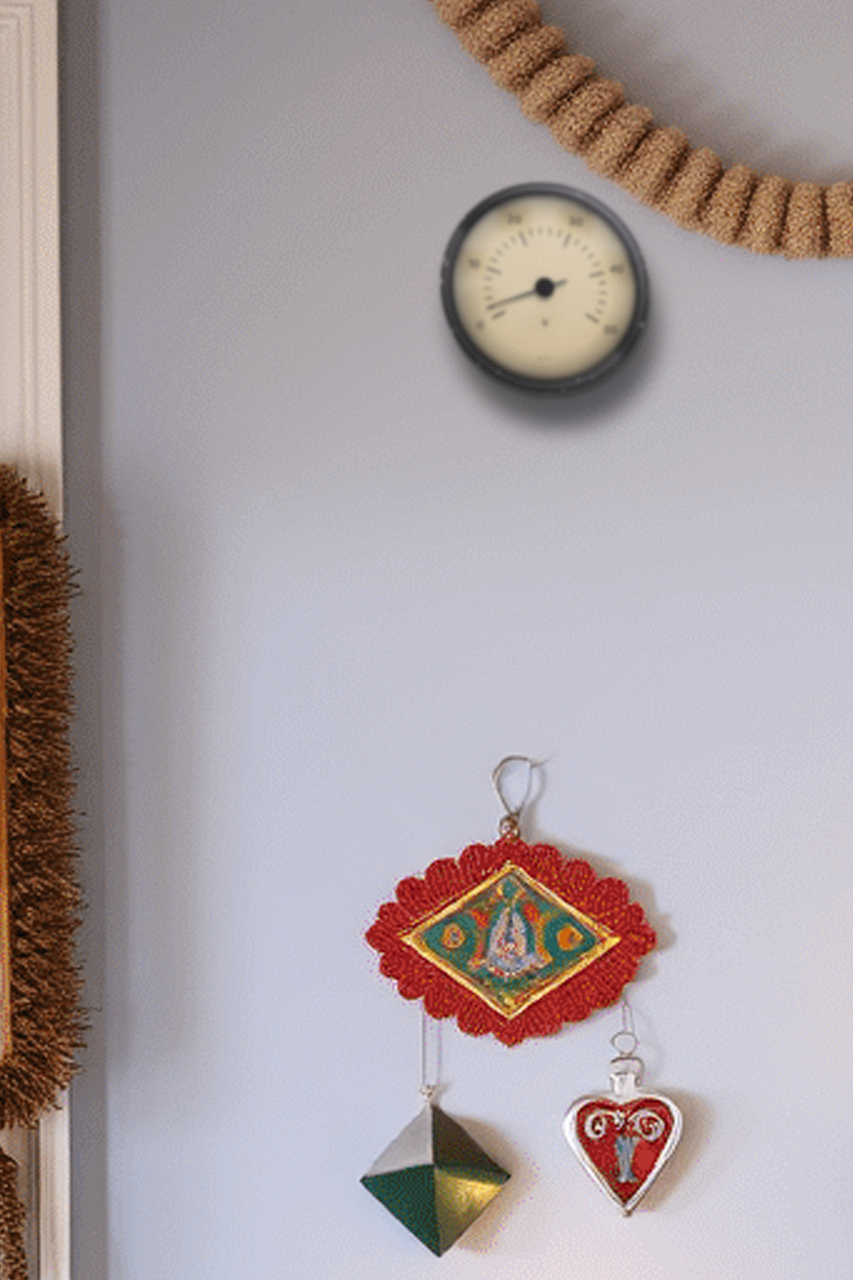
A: 2V
